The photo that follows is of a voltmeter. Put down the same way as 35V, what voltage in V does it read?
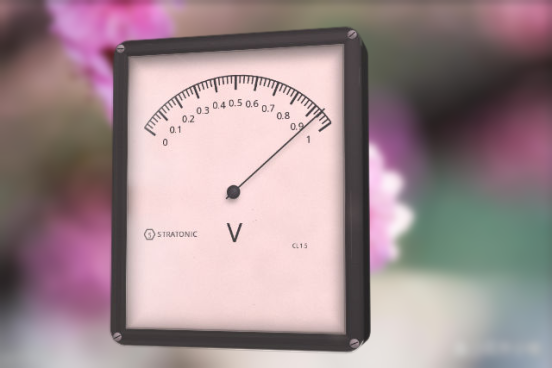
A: 0.94V
